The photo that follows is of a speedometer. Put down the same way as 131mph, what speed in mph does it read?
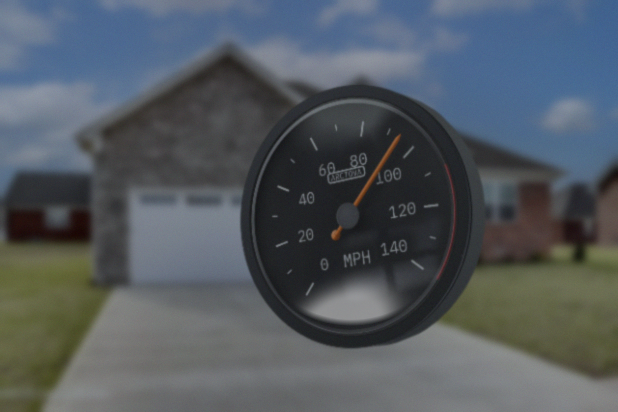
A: 95mph
